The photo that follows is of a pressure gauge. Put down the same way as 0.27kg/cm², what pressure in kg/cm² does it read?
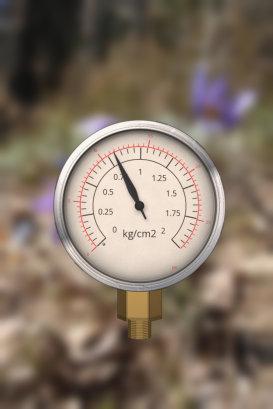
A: 0.8kg/cm²
